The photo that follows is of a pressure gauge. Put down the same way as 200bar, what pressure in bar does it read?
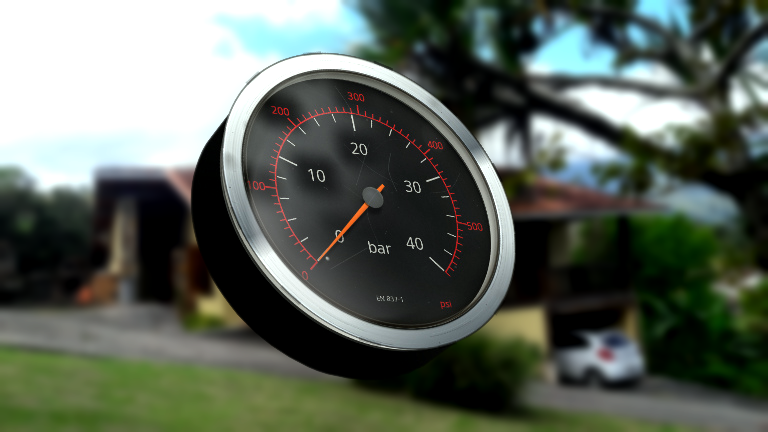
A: 0bar
